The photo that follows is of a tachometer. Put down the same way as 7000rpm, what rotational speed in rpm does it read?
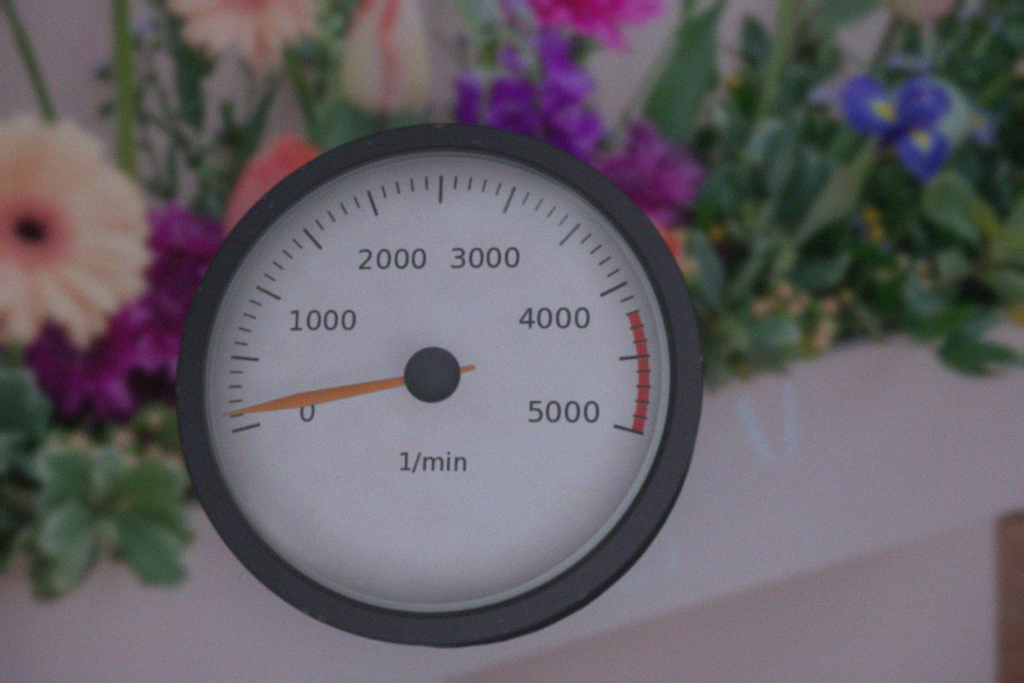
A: 100rpm
